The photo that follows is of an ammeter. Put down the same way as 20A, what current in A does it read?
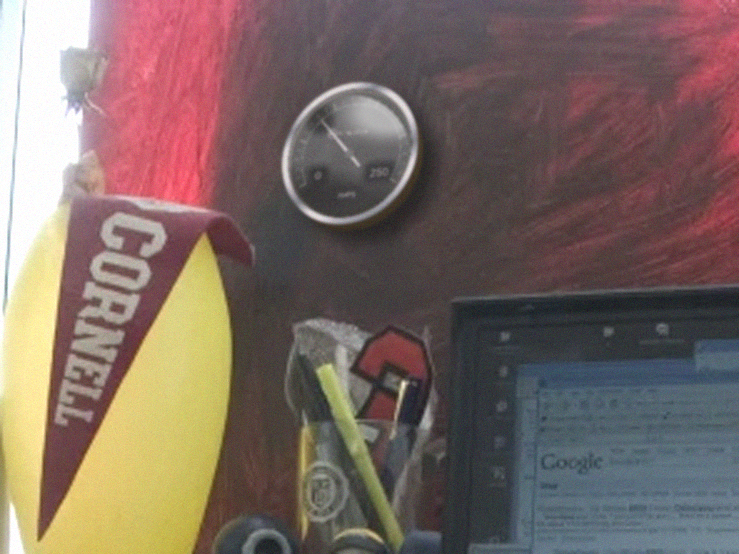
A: 80A
